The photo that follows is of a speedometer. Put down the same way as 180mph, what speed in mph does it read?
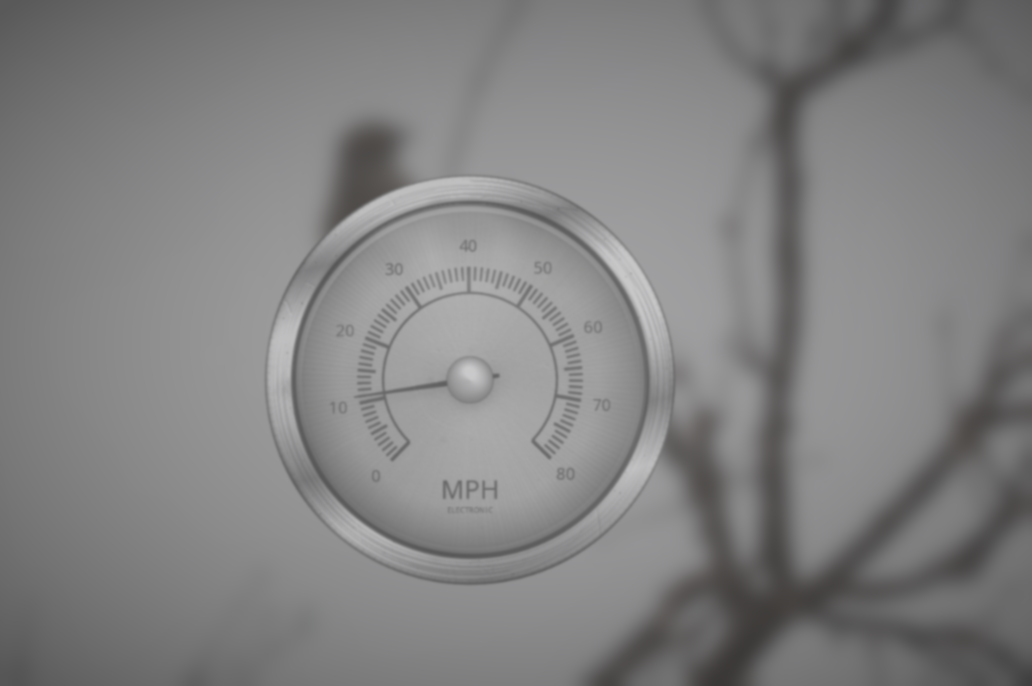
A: 11mph
